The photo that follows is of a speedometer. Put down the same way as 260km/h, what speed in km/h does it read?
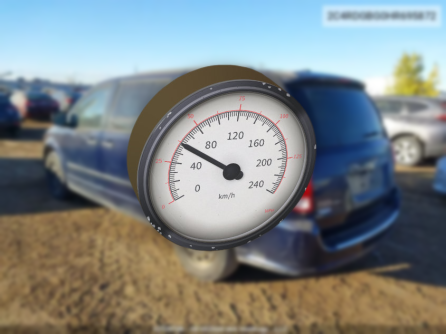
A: 60km/h
